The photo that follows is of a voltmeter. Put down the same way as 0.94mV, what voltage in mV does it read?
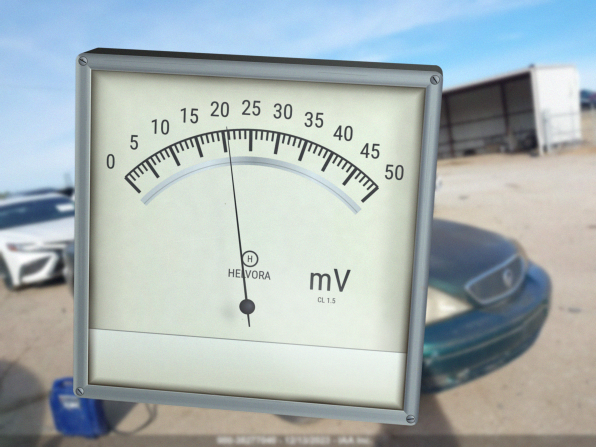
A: 21mV
